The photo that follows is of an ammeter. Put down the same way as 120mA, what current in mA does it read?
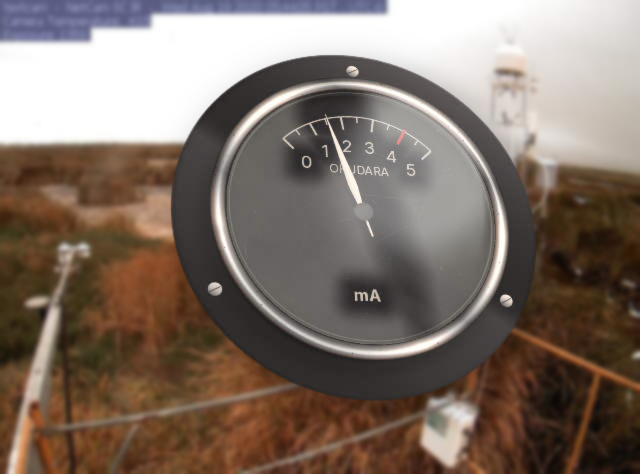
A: 1.5mA
